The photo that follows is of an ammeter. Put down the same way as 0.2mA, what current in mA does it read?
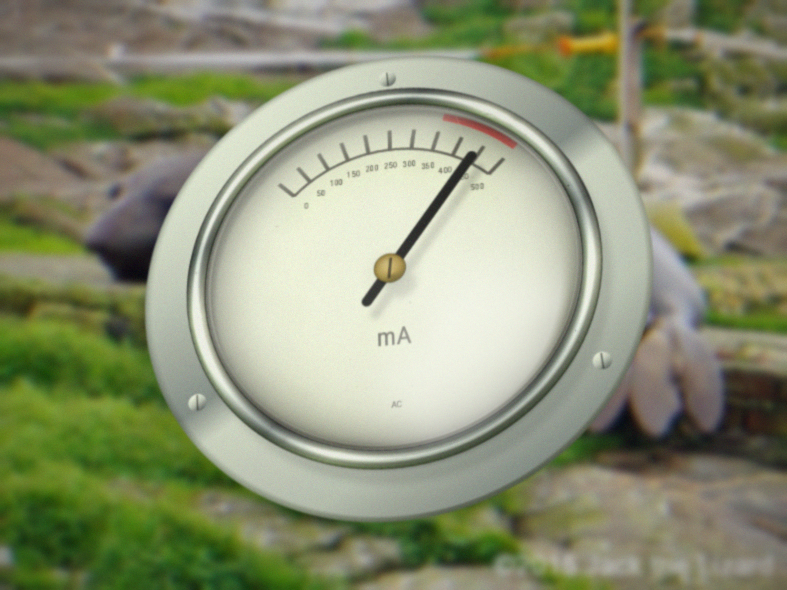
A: 450mA
